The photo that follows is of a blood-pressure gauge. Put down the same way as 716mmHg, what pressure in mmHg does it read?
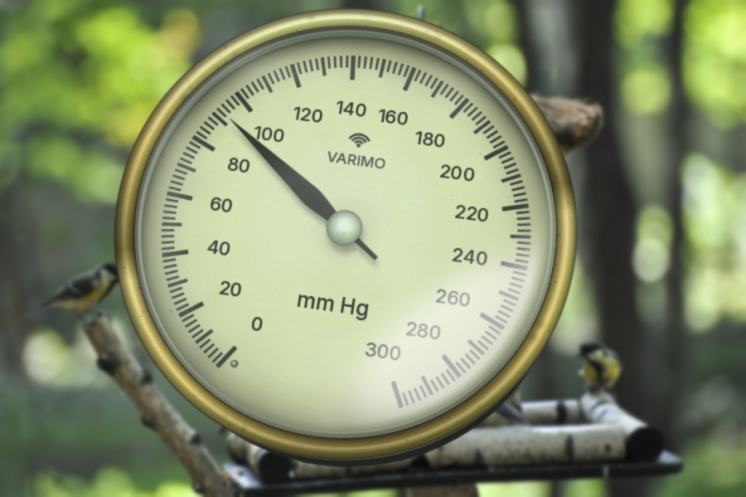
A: 92mmHg
